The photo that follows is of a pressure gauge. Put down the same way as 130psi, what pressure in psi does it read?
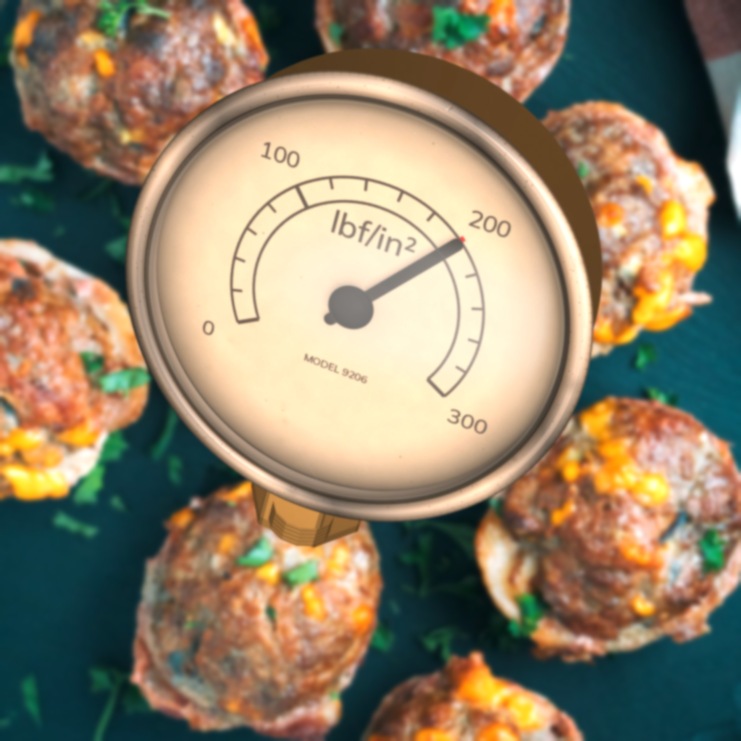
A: 200psi
